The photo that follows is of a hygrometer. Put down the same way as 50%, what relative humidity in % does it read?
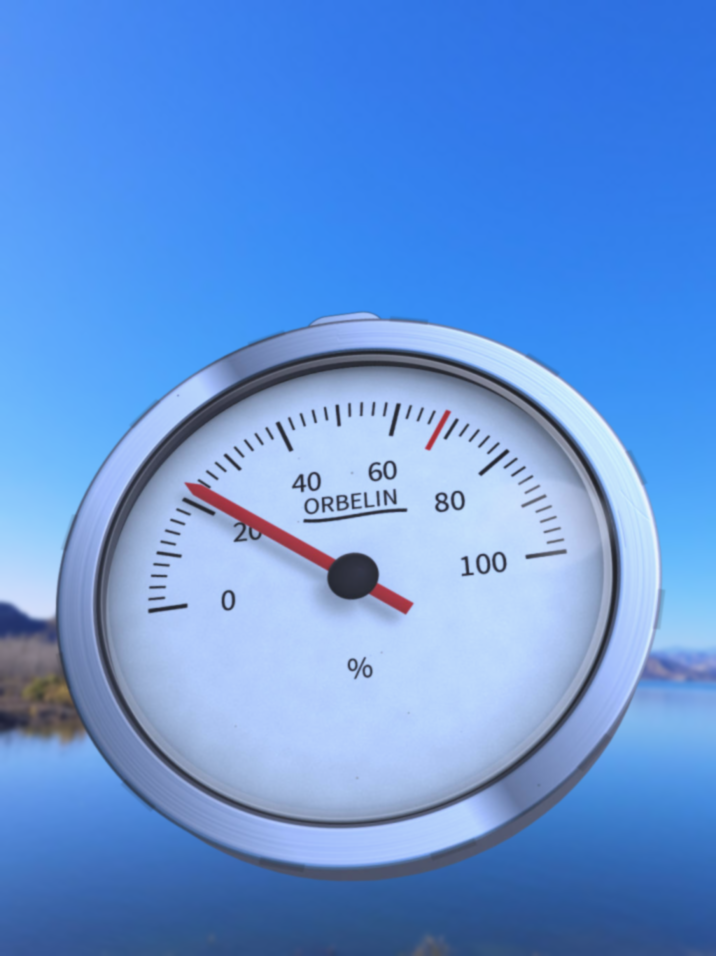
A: 22%
